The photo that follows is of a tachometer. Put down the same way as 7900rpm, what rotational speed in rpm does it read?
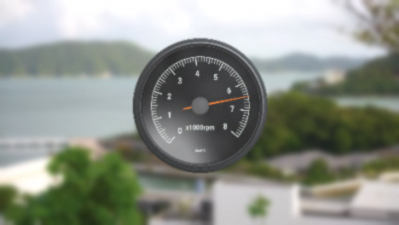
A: 6500rpm
